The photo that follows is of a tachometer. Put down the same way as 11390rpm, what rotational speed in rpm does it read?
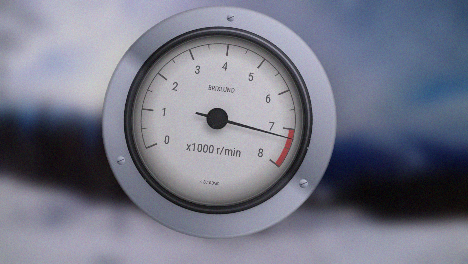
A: 7250rpm
